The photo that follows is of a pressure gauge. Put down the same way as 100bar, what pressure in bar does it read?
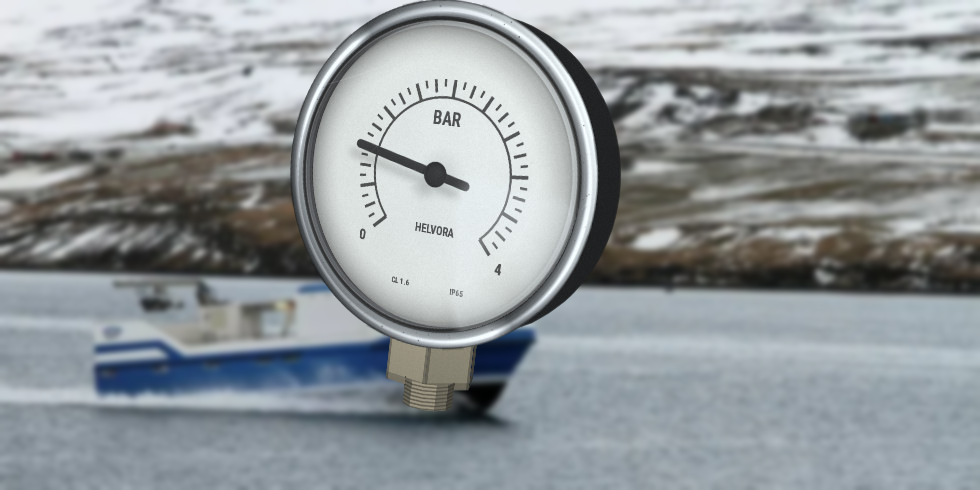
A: 0.8bar
